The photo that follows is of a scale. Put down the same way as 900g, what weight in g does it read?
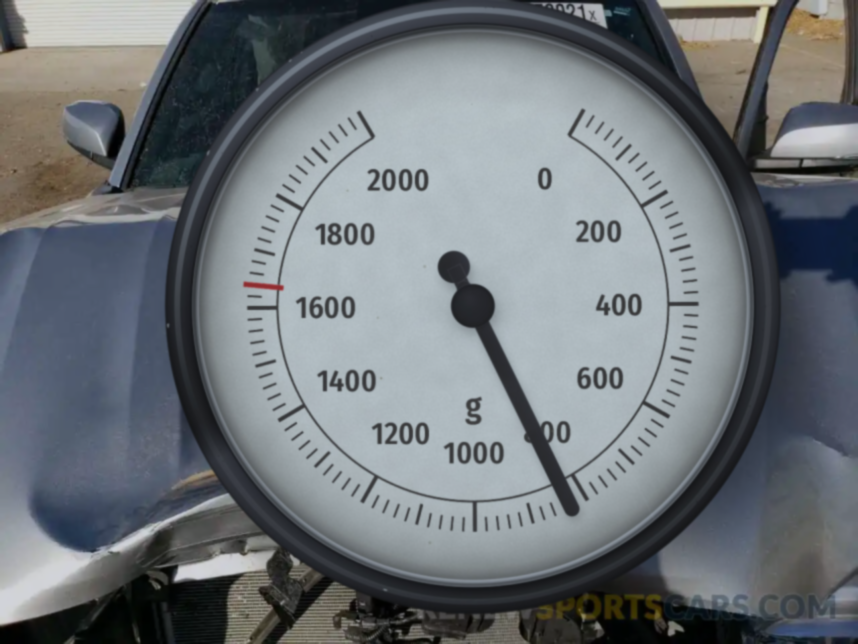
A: 830g
